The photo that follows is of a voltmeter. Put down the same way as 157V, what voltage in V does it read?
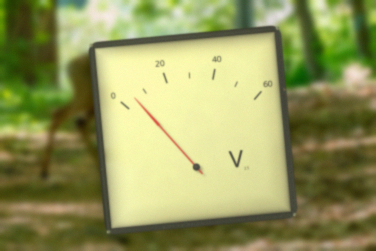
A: 5V
